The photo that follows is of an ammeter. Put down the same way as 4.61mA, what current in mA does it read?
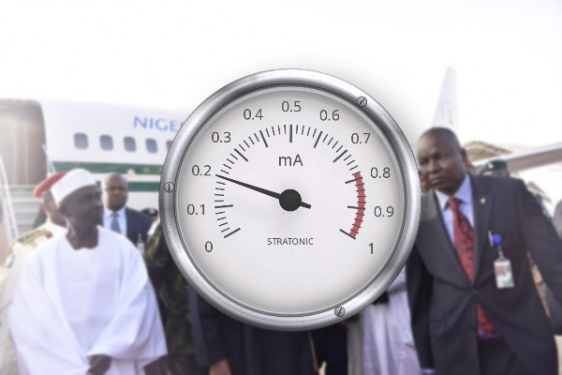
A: 0.2mA
